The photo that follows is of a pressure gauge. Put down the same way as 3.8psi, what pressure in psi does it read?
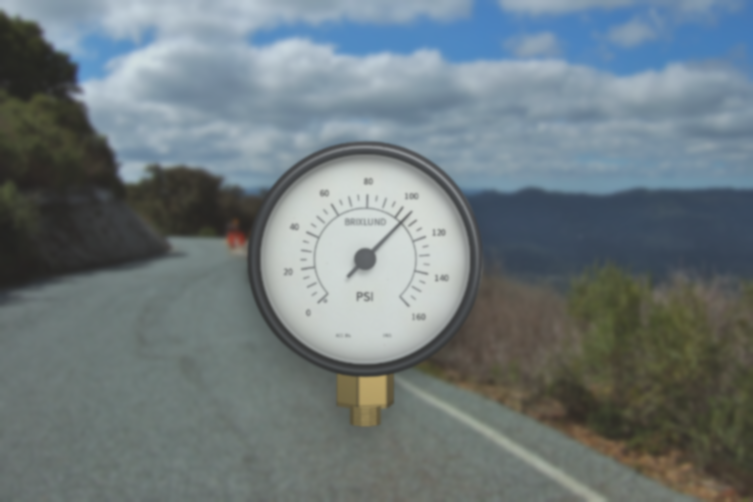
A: 105psi
